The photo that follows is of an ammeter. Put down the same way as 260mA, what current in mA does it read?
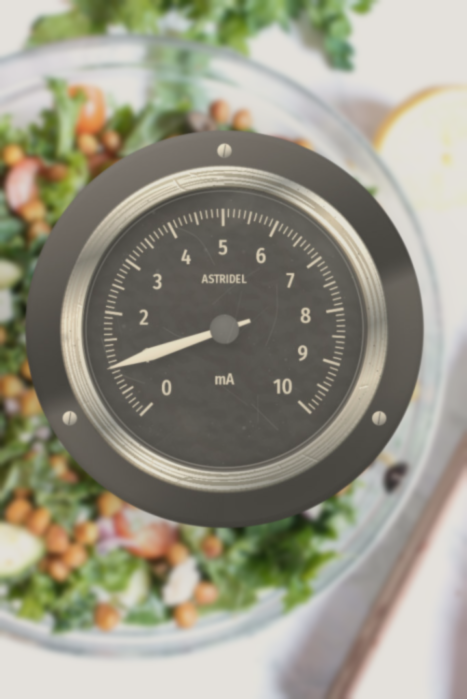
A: 1mA
